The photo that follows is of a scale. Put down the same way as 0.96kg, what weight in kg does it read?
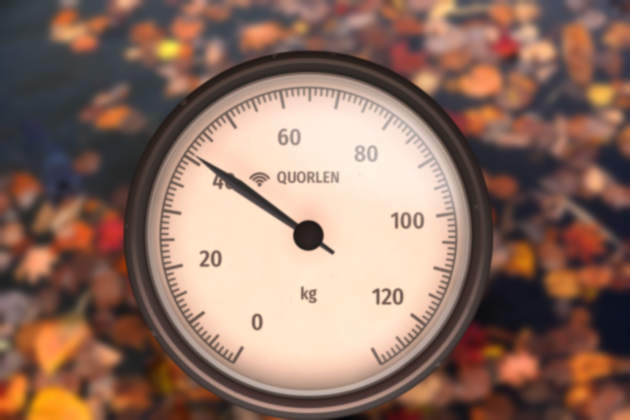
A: 41kg
